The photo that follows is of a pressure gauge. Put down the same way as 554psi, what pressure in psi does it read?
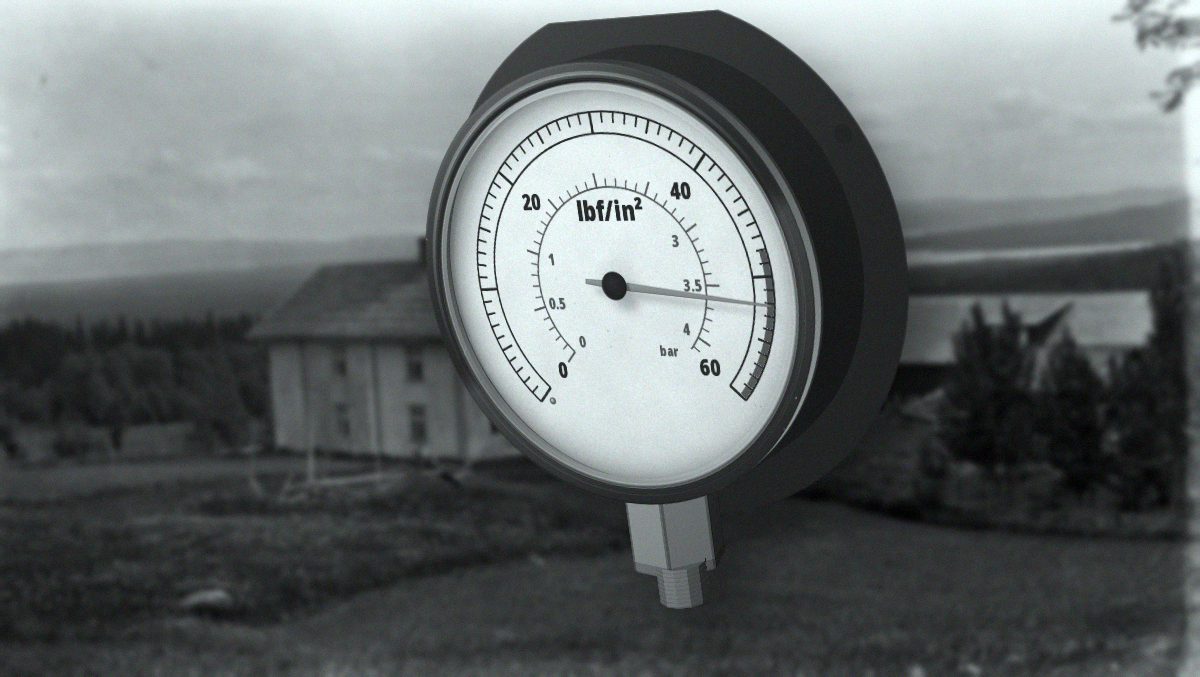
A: 52psi
